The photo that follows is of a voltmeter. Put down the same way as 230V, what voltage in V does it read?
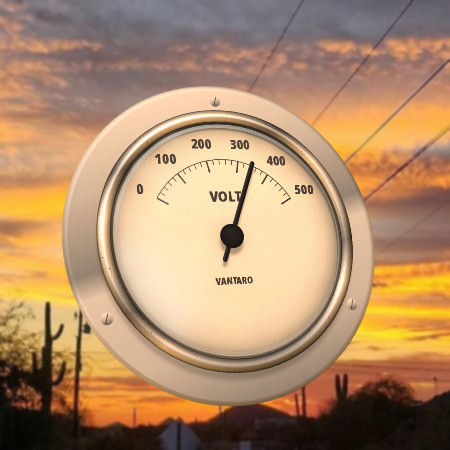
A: 340V
